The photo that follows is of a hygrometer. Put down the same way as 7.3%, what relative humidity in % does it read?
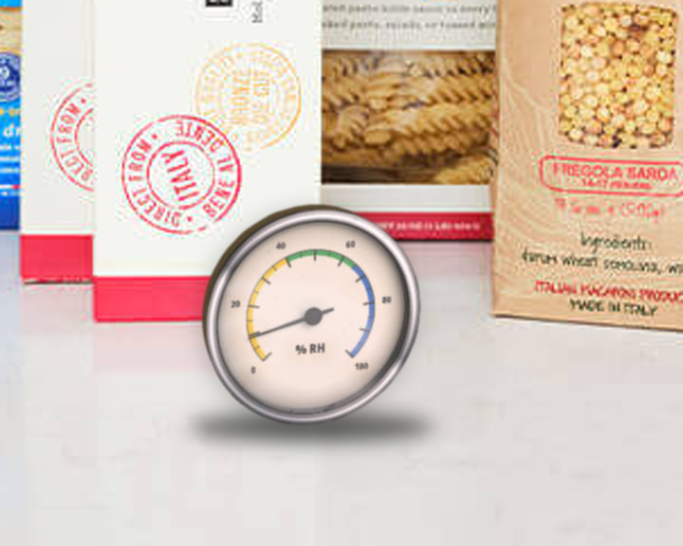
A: 10%
